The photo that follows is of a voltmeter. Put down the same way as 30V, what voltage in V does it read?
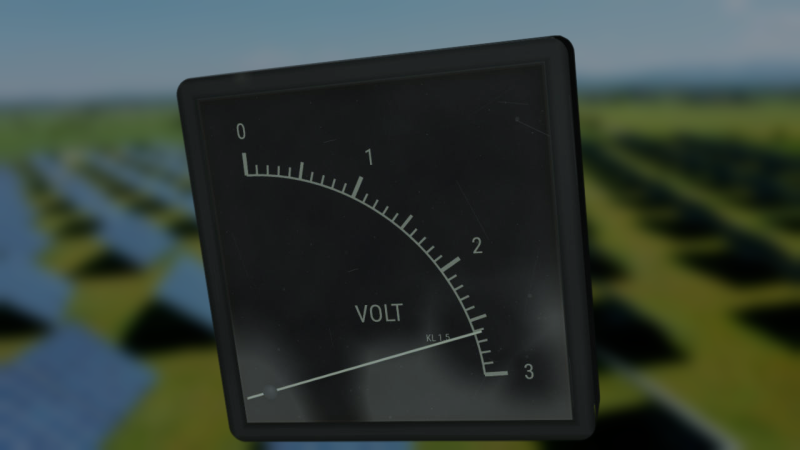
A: 2.6V
